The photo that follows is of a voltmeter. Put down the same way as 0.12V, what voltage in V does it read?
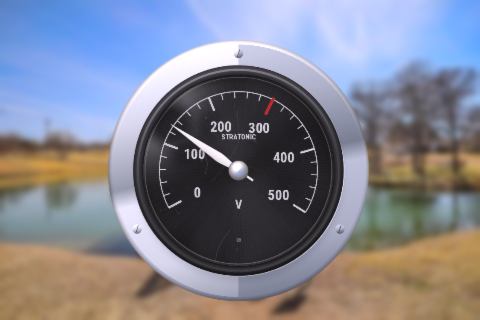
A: 130V
